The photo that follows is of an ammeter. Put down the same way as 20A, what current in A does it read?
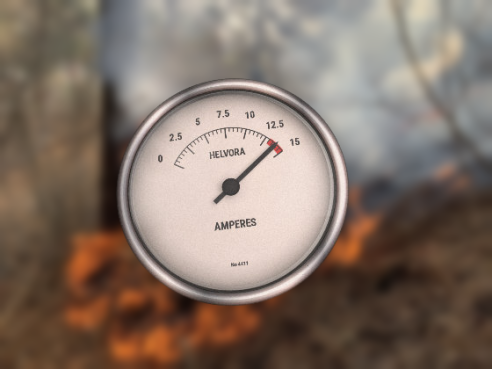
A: 14A
